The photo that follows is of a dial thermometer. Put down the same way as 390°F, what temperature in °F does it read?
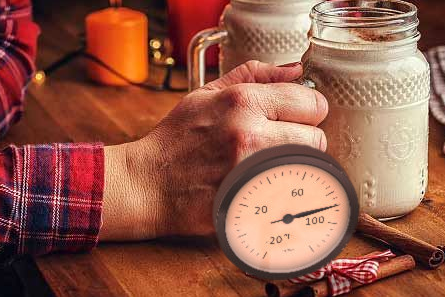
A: 88°F
